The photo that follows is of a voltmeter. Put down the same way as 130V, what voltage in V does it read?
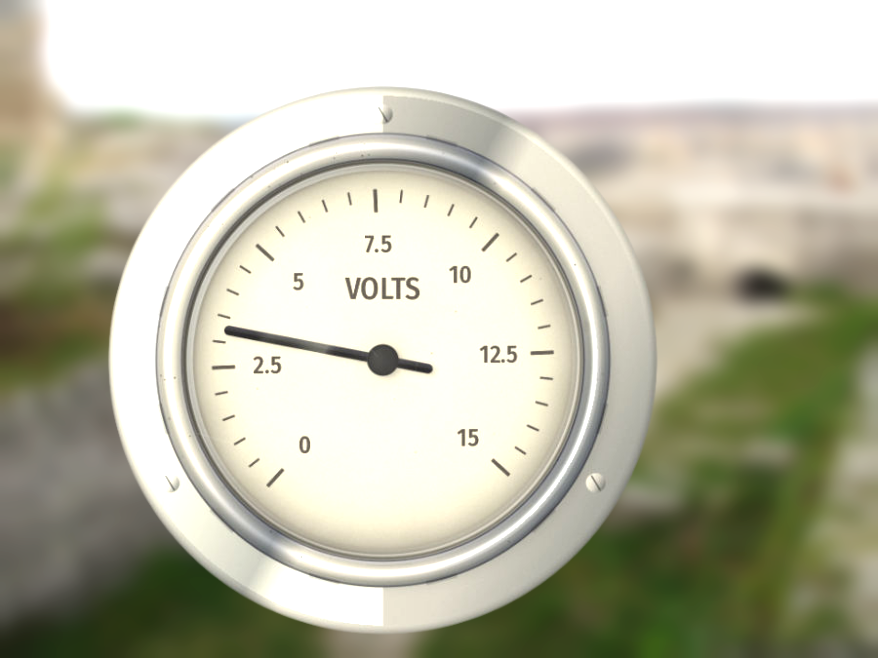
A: 3.25V
